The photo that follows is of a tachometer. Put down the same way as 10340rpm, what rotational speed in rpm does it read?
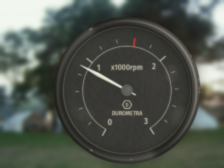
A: 900rpm
